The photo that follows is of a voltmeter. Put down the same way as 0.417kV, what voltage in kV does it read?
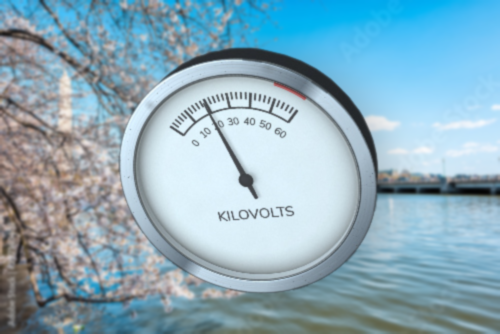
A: 20kV
